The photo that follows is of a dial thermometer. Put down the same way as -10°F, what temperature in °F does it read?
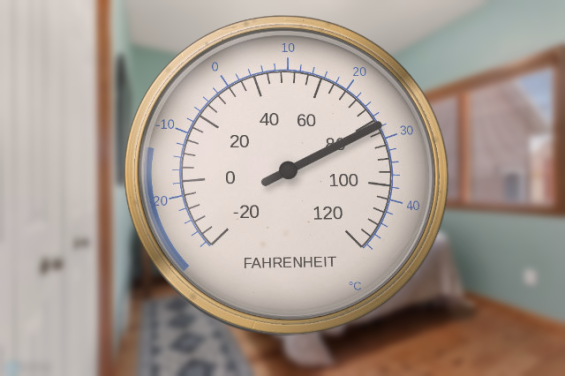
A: 82°F
